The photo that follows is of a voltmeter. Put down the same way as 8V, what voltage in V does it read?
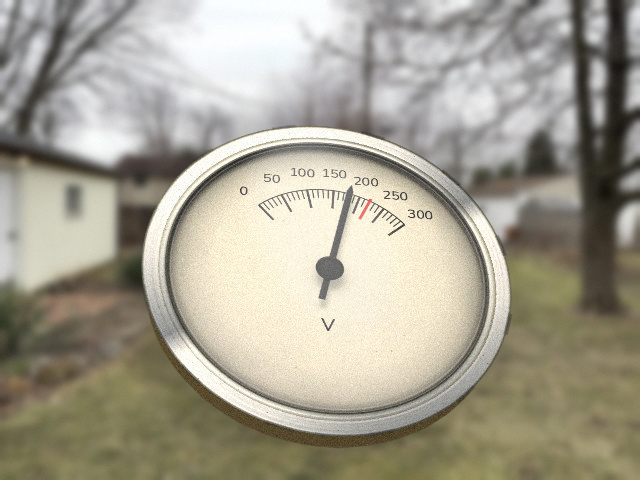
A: 180V
